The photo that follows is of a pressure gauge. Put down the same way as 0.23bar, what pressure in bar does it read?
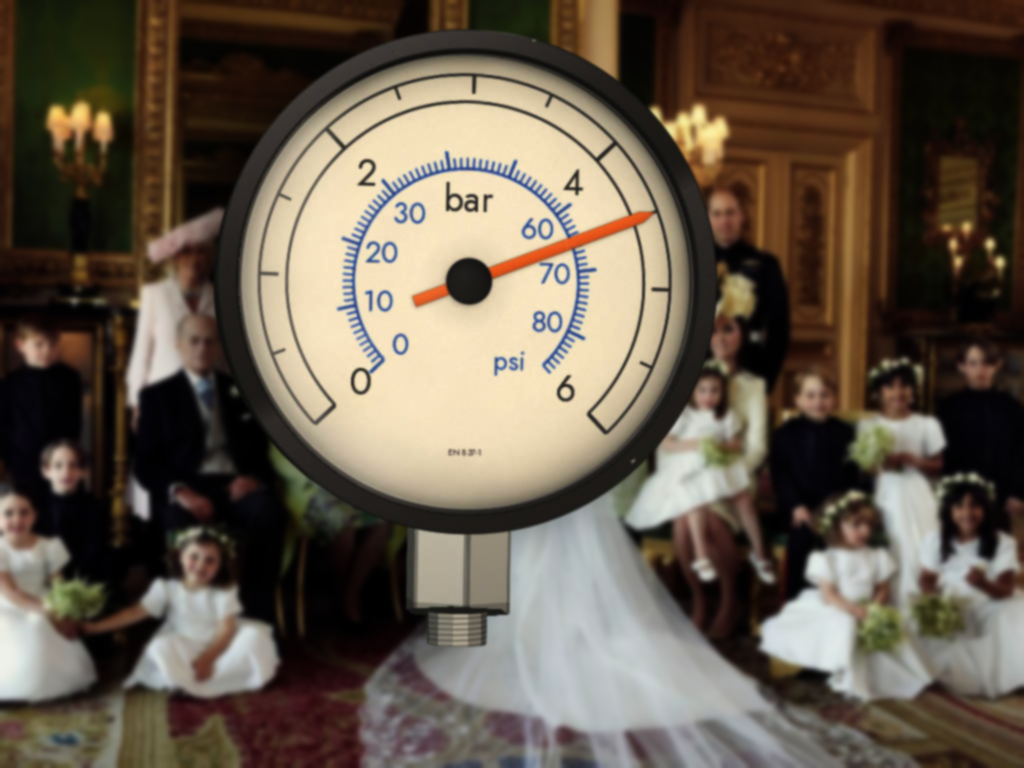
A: 4.5bar
